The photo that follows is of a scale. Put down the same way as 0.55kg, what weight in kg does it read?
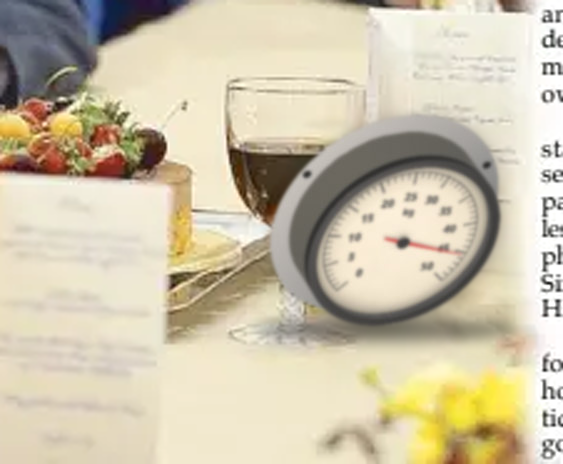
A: 45kg
